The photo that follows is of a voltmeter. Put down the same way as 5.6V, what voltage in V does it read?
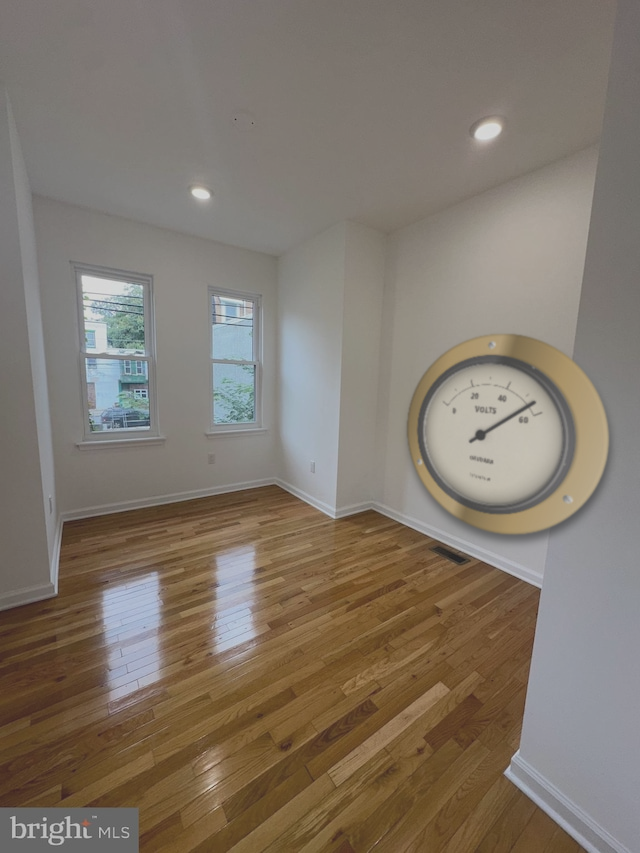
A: 55V
